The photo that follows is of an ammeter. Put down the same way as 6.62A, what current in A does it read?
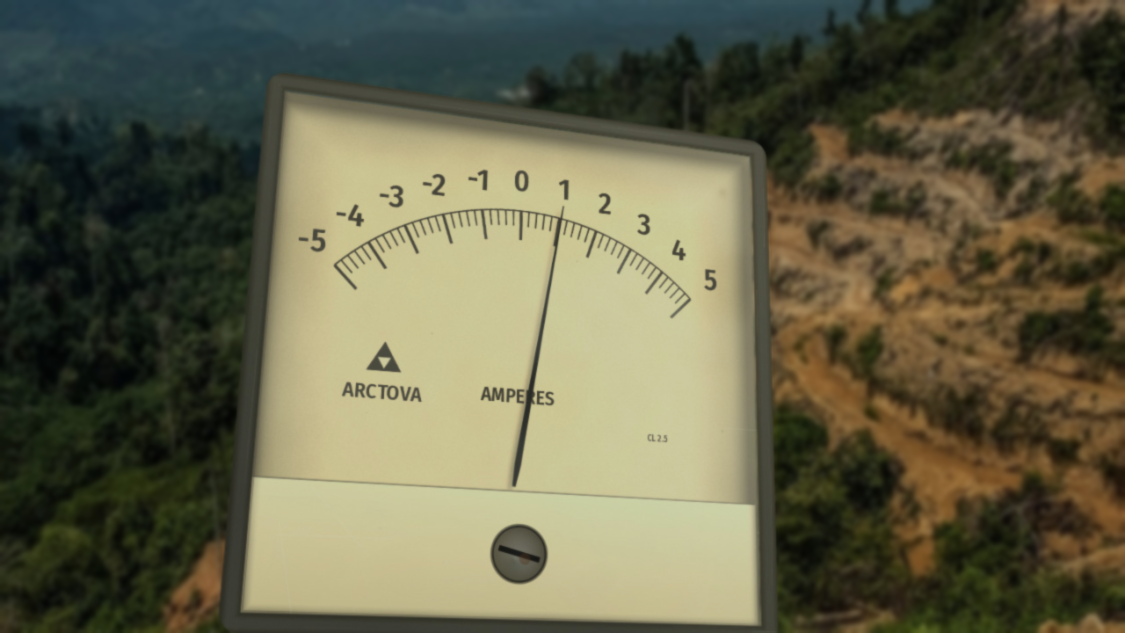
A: 1A
